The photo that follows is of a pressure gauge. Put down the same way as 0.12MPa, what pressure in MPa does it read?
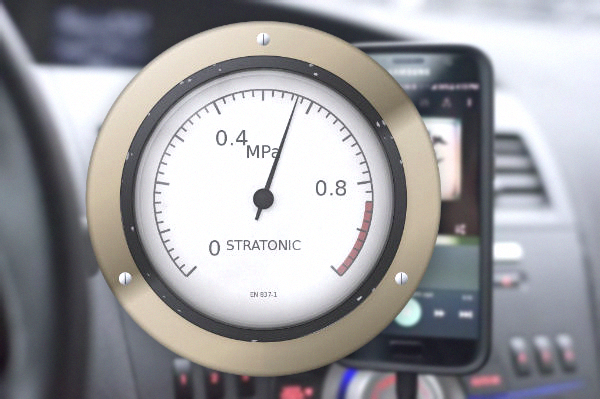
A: 0.57MPa
